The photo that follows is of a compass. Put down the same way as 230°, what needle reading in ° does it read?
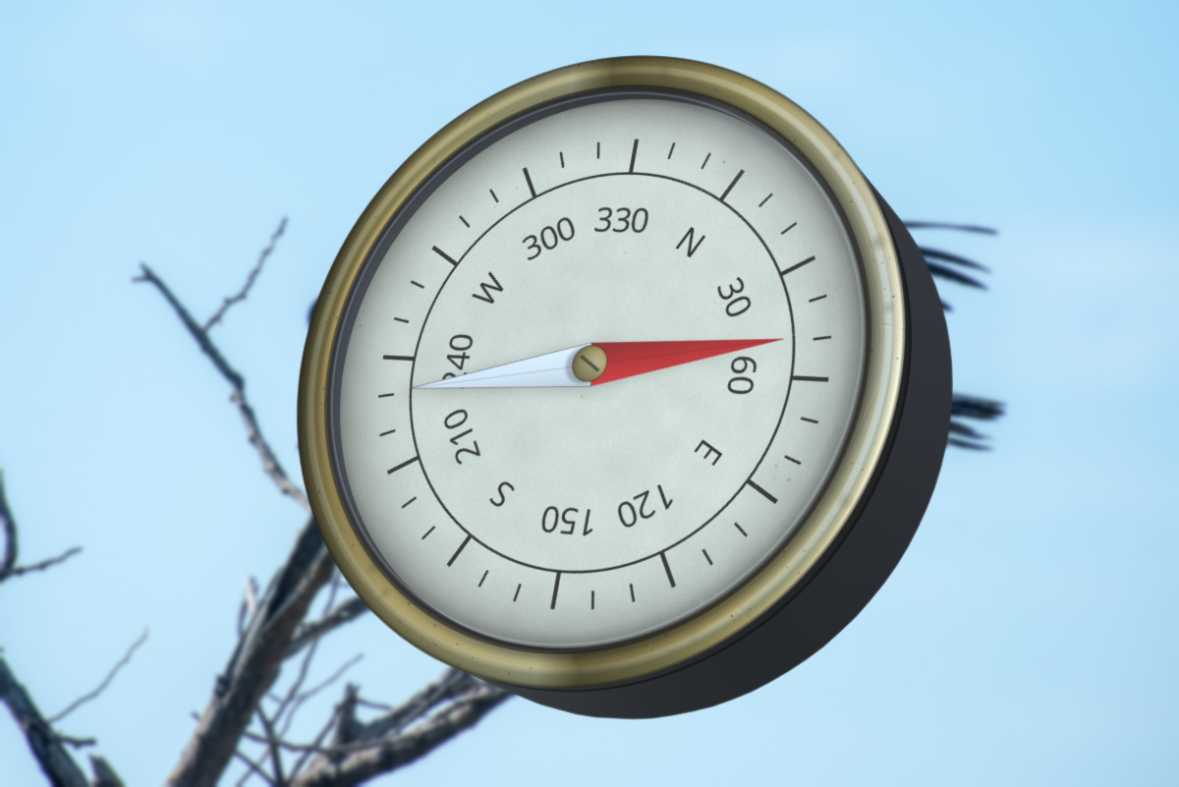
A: 50°
